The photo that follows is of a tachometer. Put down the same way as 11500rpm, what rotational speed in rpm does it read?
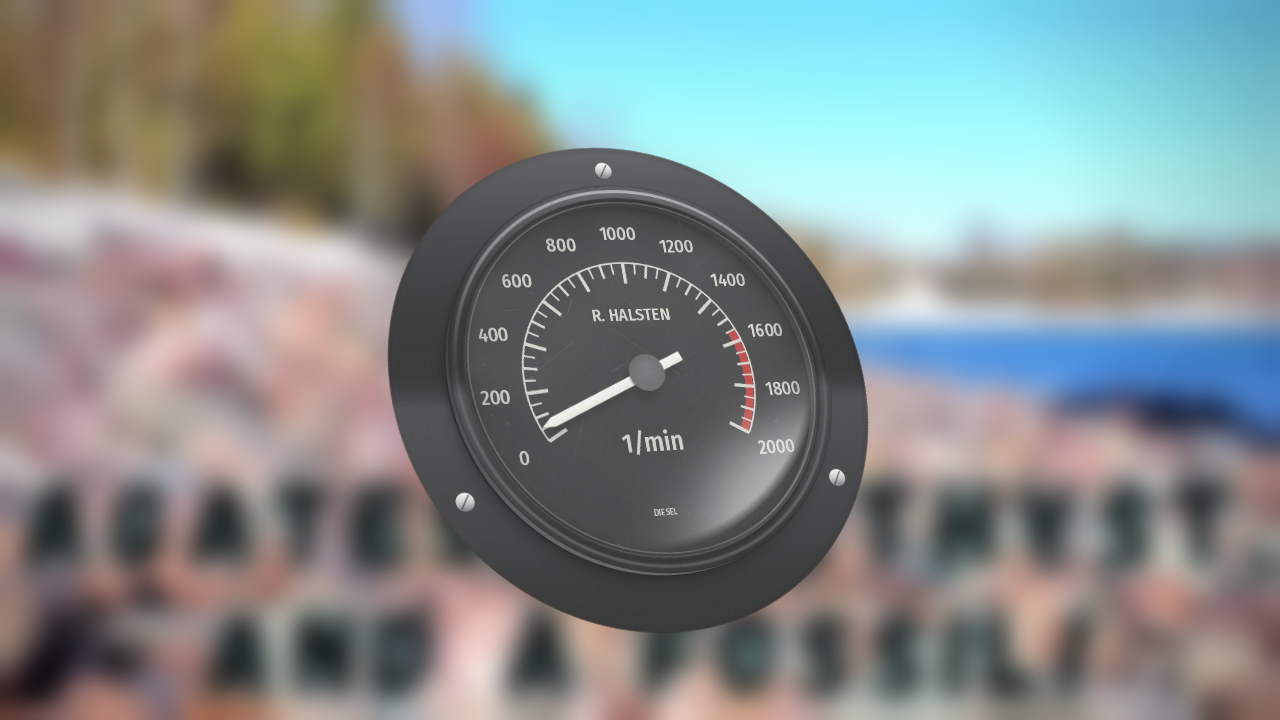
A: 50rpm
